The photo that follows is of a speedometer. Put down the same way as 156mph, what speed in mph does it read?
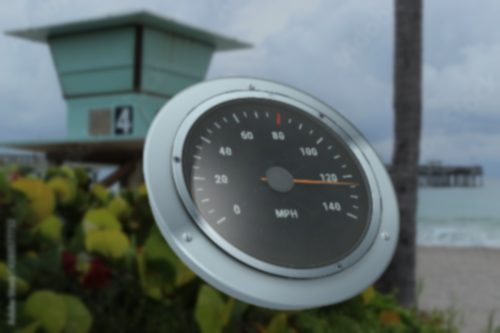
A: 125mph
